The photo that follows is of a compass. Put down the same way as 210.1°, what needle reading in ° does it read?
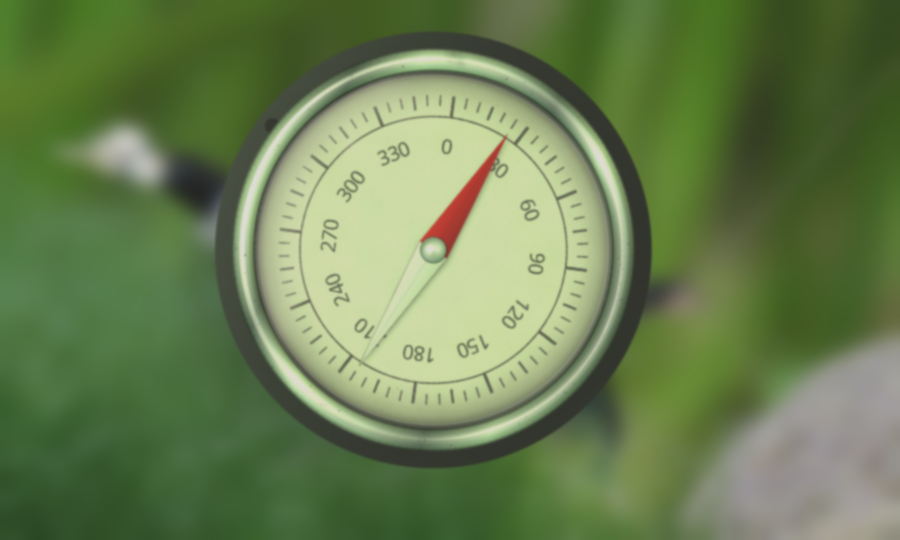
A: 25°
